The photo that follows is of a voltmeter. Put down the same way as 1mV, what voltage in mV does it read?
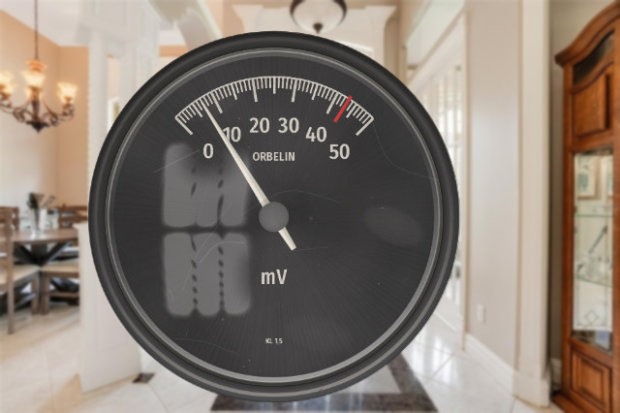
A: 7mV
